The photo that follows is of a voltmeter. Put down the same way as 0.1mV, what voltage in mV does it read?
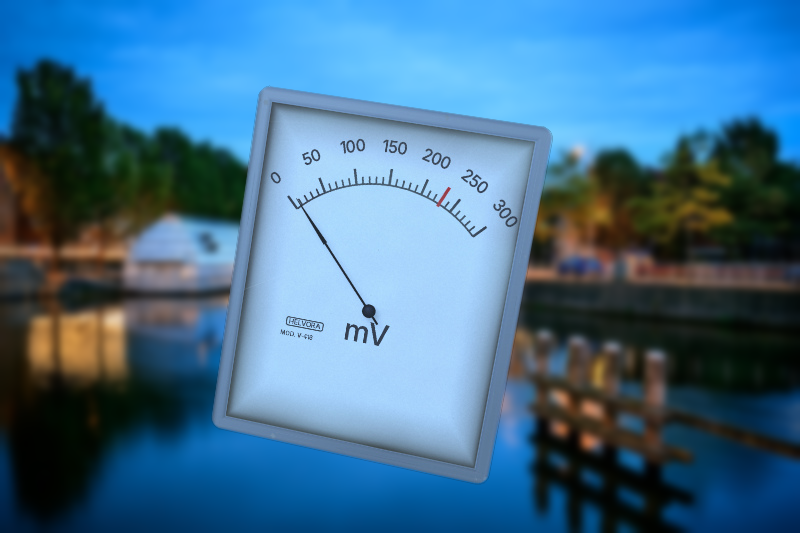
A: 10mV
